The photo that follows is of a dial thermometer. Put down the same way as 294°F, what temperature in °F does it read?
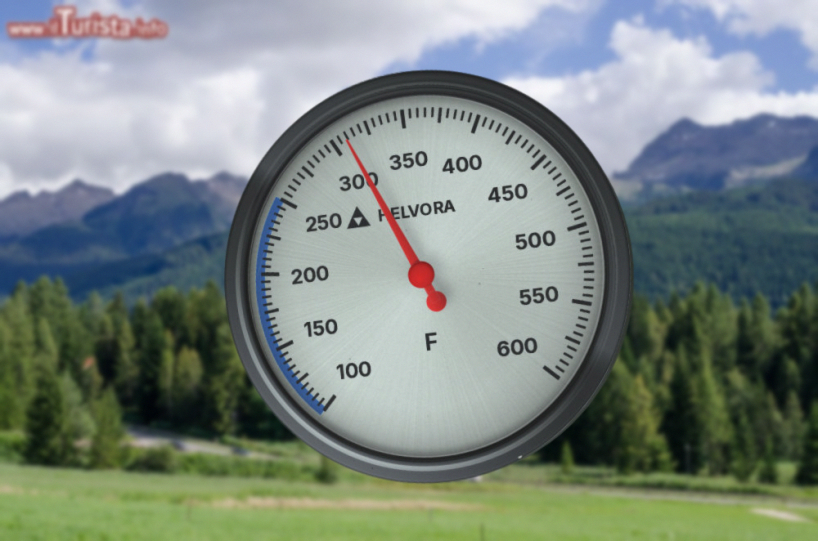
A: 310°F
